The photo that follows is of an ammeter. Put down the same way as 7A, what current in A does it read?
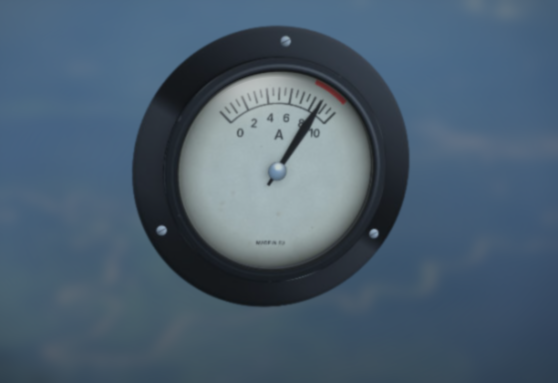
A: 8.5A
